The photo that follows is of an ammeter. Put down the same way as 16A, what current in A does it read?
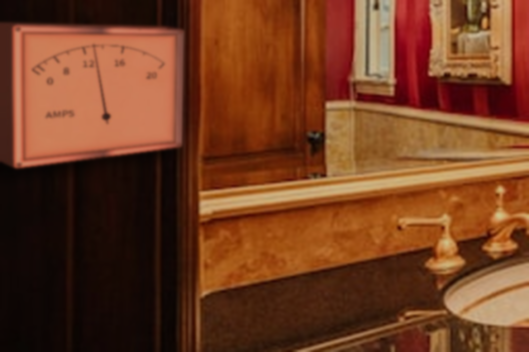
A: 13A
